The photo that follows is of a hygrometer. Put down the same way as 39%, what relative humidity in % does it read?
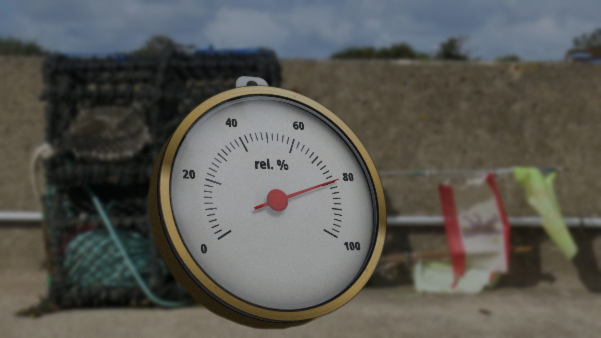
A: 80%
